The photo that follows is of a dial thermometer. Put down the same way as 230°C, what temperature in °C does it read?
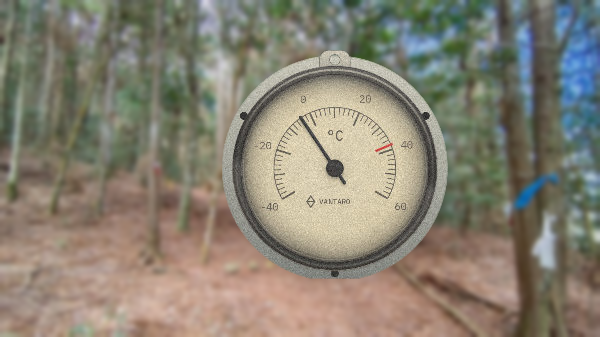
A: -4°C
